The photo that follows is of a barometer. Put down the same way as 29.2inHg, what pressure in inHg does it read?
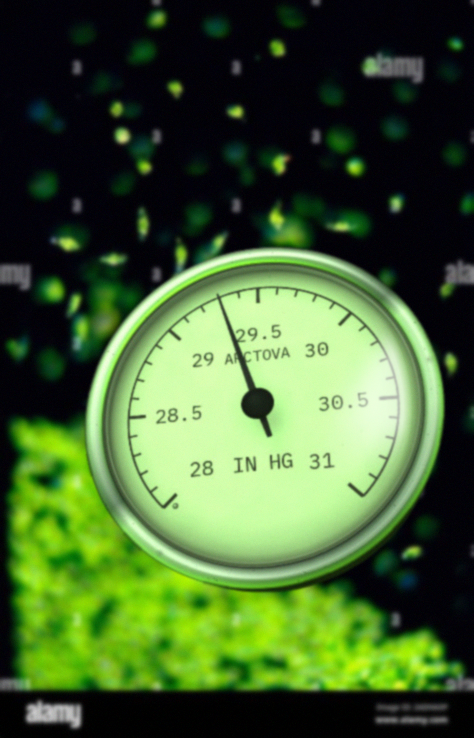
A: 29.3inHg
